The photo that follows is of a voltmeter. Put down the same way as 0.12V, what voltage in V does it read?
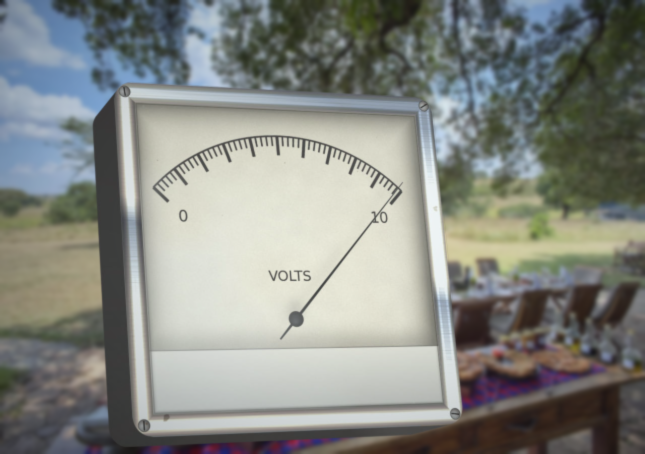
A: 9.8V
